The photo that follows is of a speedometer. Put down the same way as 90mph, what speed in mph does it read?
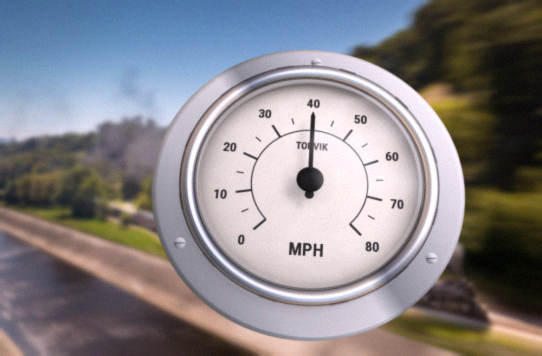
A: 40mph
